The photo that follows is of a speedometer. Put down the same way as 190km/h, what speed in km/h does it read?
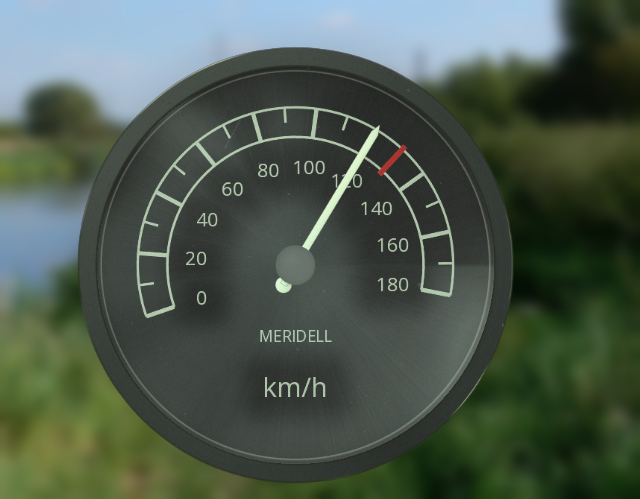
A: 120km/h
